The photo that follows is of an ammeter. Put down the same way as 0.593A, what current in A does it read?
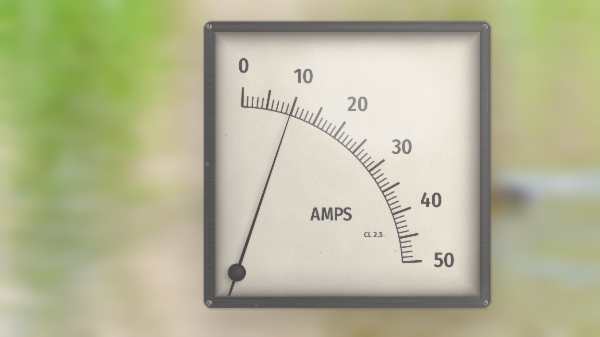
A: 10A
